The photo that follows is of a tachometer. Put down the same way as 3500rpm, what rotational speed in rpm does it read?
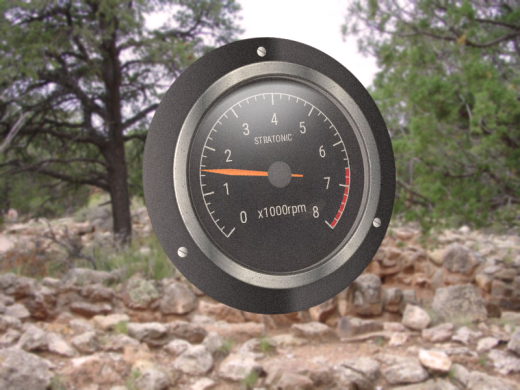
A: 1500rpm
